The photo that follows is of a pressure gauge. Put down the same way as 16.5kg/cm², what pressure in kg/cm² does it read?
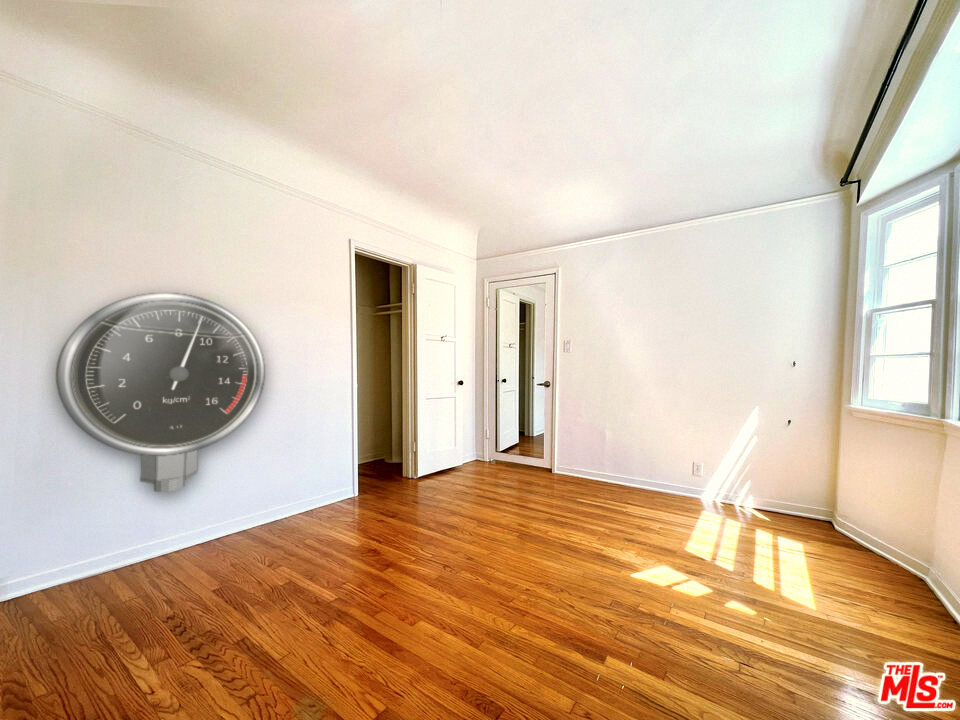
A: 9kg/cm²
